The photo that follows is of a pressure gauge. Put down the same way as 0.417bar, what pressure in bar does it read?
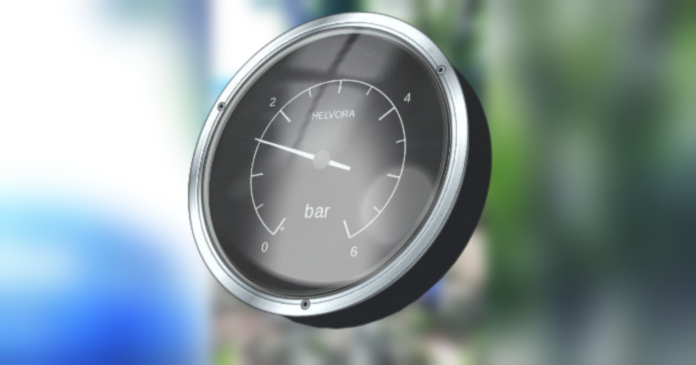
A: 1.5bar
